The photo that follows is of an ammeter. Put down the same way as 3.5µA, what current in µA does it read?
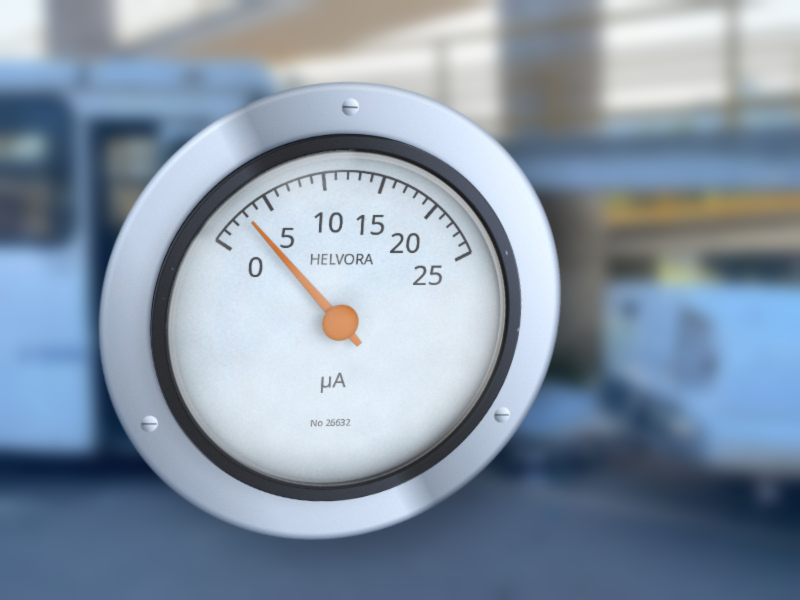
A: 3µA
